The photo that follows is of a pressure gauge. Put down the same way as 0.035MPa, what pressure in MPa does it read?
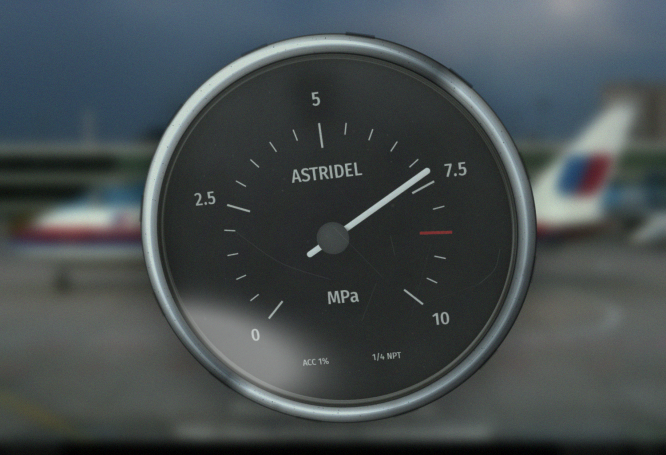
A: 7.25MPa
